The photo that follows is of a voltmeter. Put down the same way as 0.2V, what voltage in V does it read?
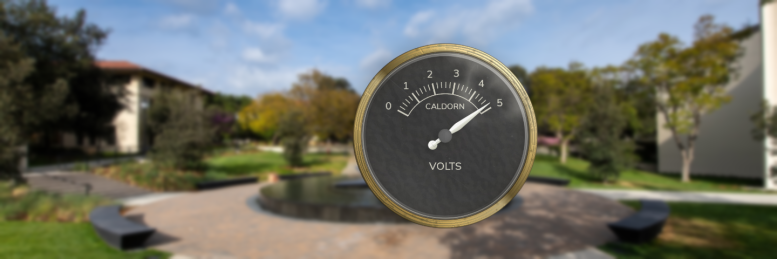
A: 4.8V
